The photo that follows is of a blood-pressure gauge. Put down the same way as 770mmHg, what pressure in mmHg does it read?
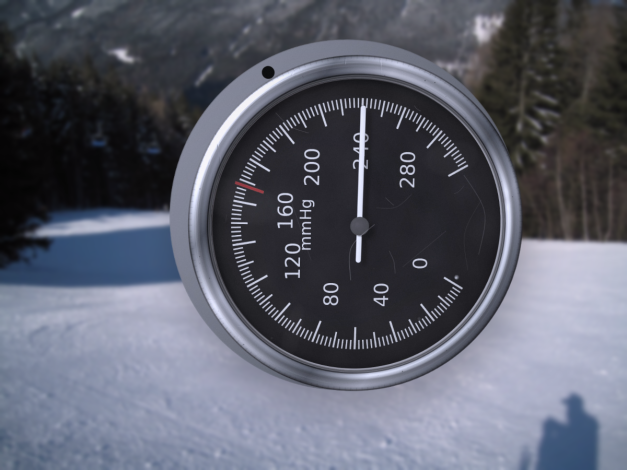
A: 240mmHg
